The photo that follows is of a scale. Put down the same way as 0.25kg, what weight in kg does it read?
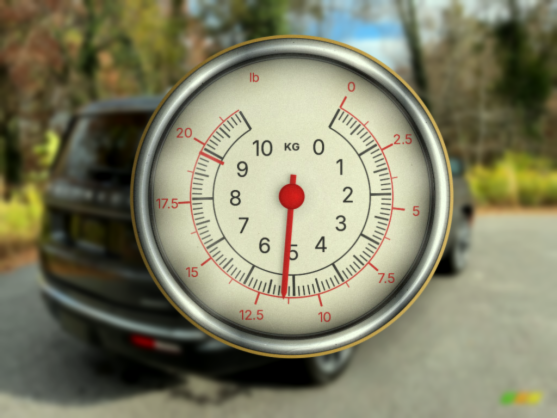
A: 5.2kg
